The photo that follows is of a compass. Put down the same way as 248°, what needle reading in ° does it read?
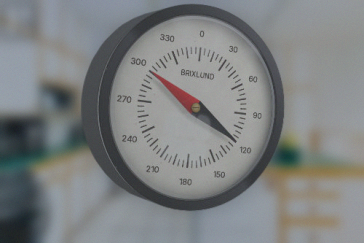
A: 300°
